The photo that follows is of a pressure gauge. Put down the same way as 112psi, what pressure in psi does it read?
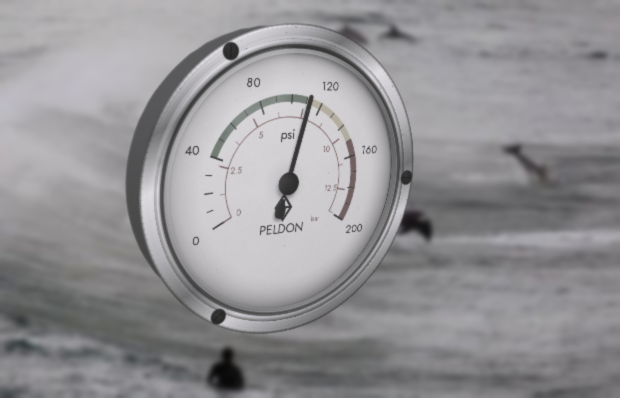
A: 110psi
